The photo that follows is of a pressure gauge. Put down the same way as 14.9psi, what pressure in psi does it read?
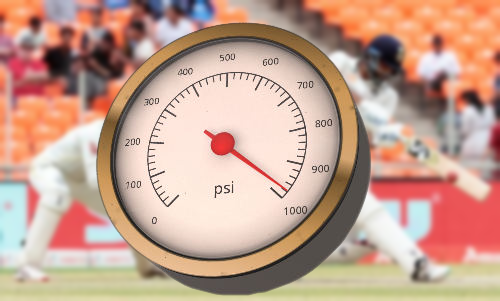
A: 980psi
